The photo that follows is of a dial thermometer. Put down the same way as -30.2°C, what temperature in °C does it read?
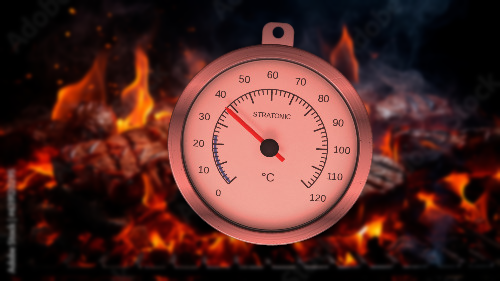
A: 38°C
